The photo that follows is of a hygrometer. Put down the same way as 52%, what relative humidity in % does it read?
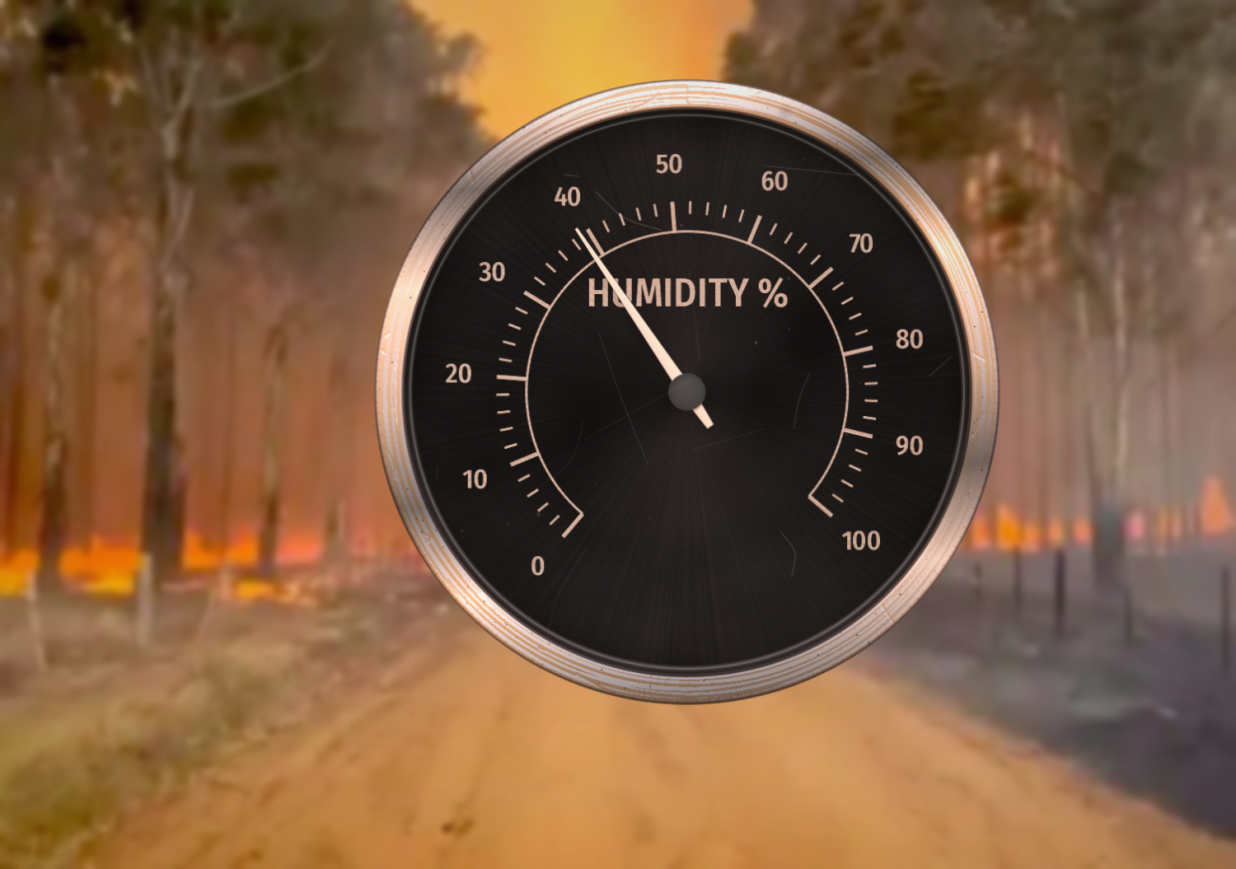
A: 39%
